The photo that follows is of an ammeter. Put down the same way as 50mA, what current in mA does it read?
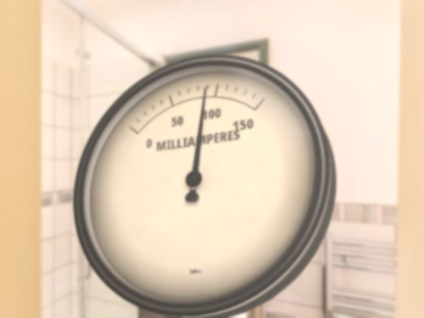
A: 90mA
